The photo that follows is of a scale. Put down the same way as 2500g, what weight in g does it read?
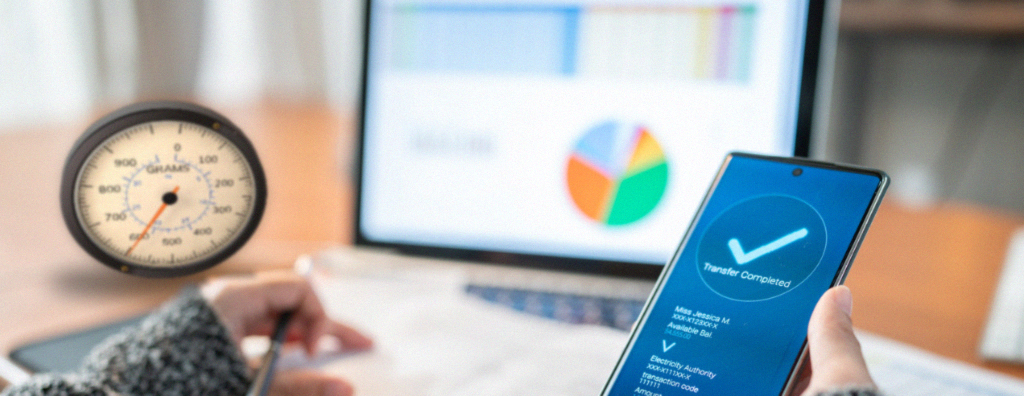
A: 600g
